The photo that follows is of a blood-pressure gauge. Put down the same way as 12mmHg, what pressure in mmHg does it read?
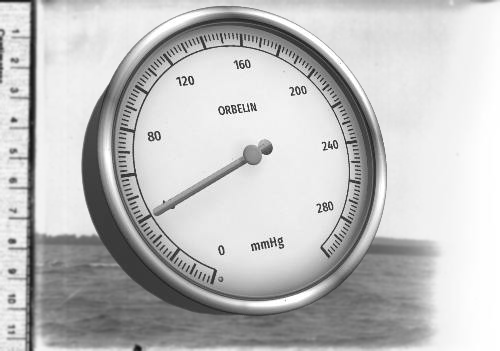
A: 40mmHg
